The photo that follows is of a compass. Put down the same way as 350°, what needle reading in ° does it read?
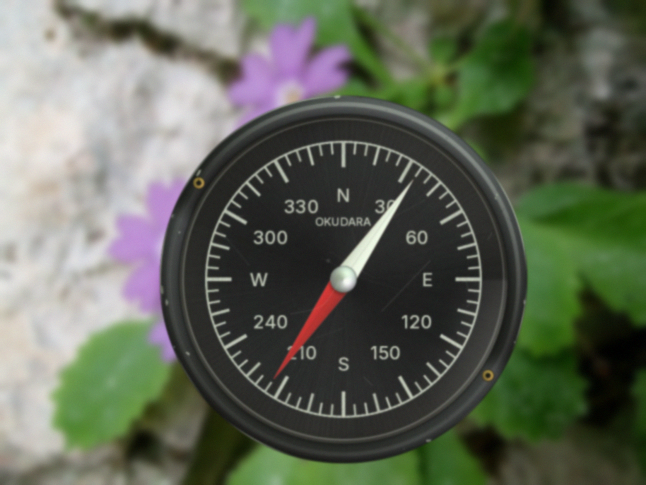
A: 215°
